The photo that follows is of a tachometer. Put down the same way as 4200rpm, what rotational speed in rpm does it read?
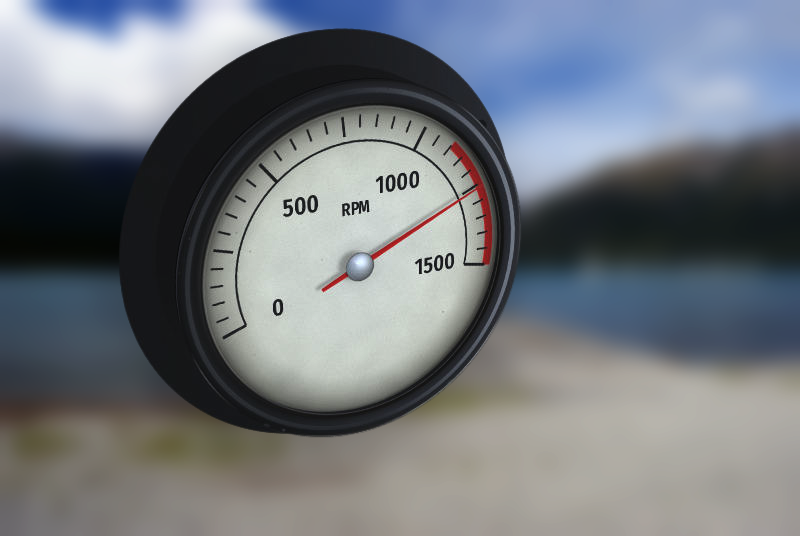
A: 1250rpm
